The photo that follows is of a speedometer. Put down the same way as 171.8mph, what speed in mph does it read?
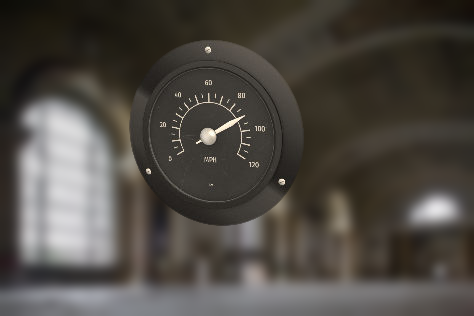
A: 90mph
